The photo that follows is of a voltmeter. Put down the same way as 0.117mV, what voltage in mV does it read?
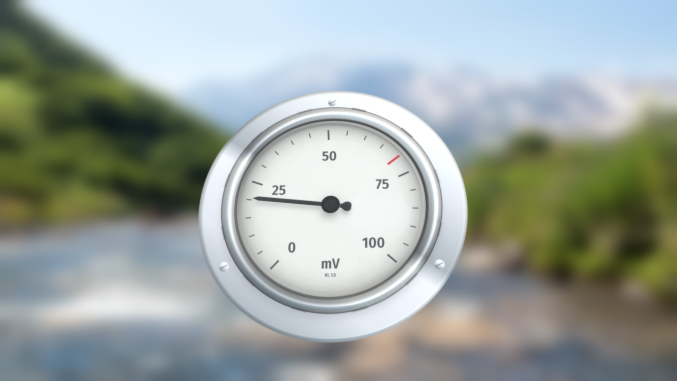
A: 20mV
